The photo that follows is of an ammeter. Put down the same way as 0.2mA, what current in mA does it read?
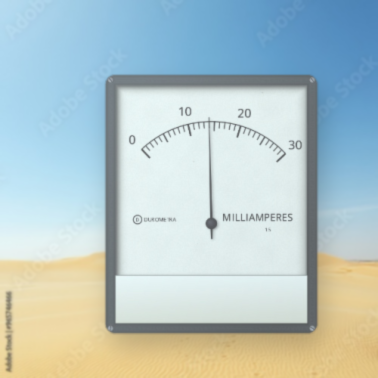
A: 14mA
